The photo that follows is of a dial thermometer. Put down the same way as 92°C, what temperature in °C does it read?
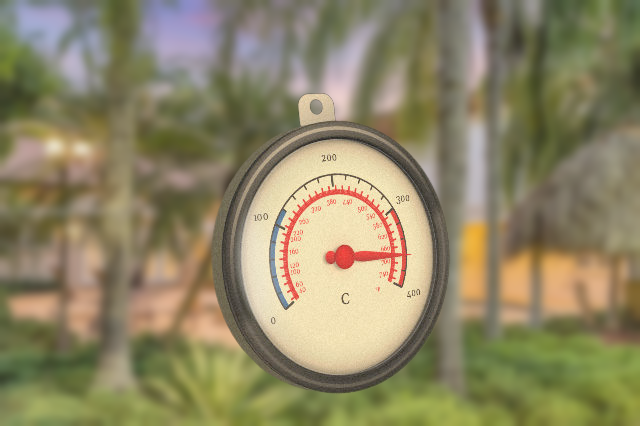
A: 360°C
